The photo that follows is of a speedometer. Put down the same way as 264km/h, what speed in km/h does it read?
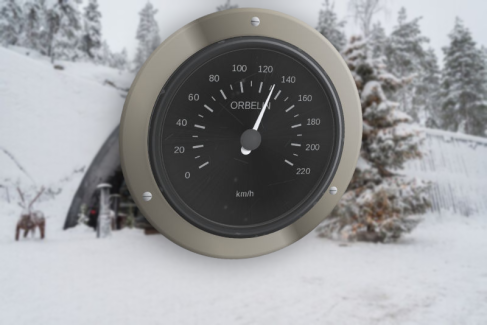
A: 130km/h
